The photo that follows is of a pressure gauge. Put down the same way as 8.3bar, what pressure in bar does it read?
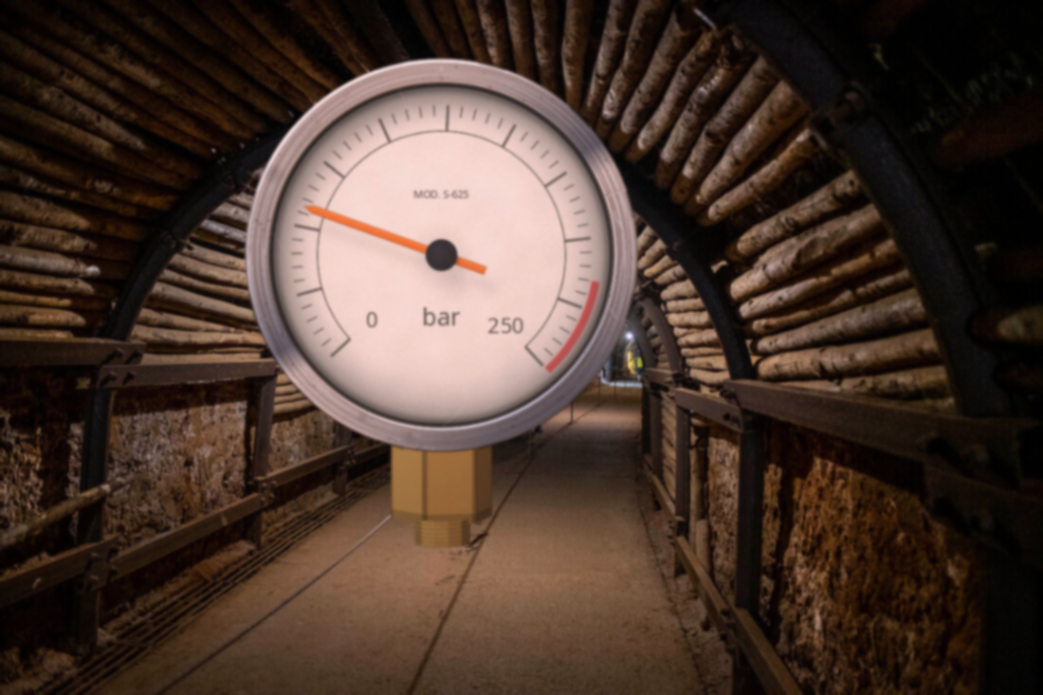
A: 57.5bar
